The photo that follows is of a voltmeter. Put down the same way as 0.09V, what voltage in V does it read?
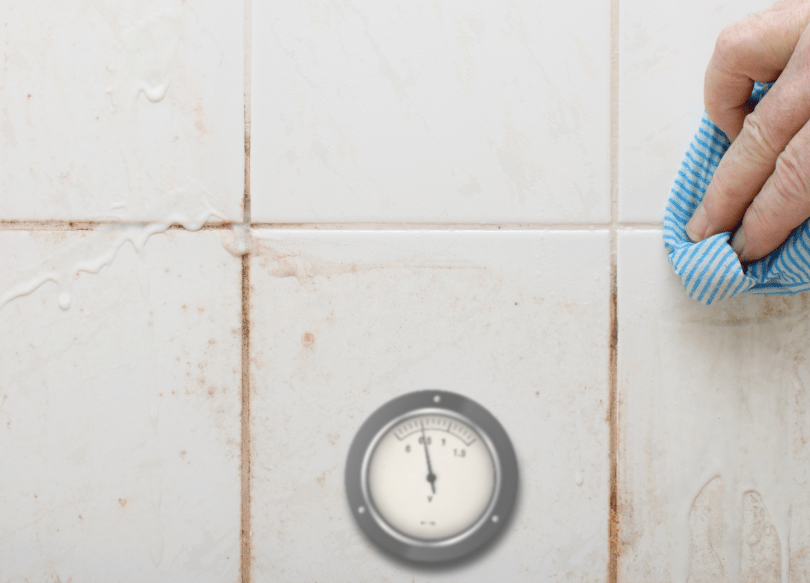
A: 0.5V
